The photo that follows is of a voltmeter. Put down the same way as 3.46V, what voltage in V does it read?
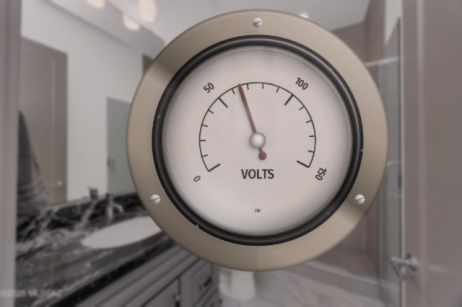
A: 65V
